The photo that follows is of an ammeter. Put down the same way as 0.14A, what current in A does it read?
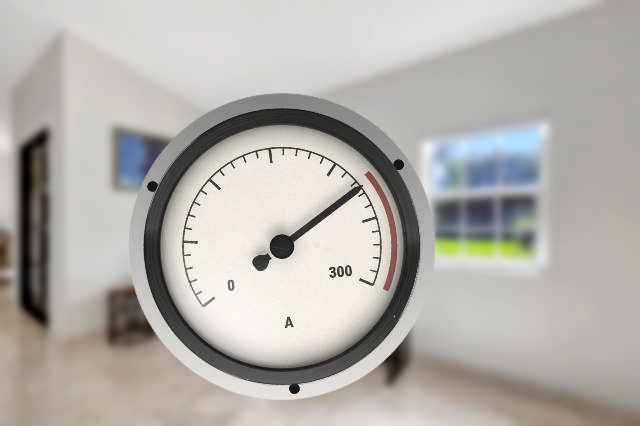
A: 225A
